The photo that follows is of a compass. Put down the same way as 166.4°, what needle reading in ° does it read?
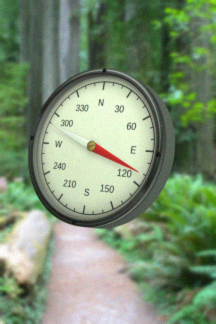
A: 110°
